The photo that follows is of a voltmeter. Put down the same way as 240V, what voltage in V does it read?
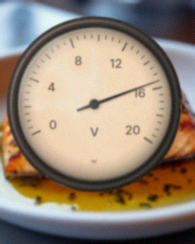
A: 15.5V
